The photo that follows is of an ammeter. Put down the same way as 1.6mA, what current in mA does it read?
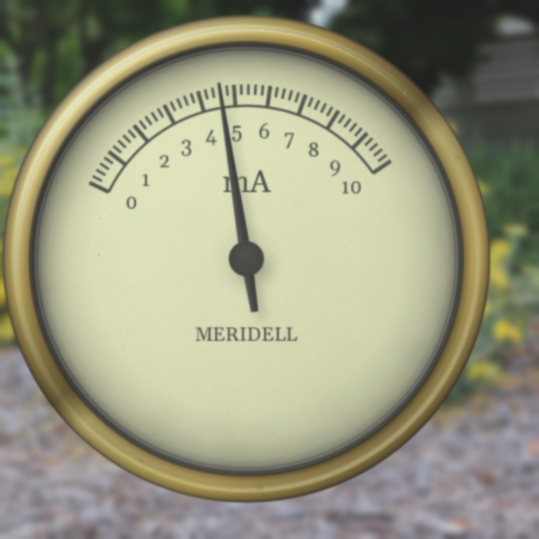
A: 4.6mA
